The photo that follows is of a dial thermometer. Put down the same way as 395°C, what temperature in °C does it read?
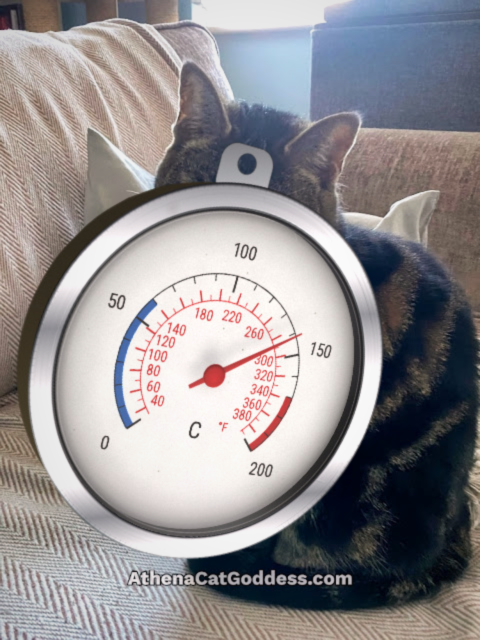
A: 140°C
